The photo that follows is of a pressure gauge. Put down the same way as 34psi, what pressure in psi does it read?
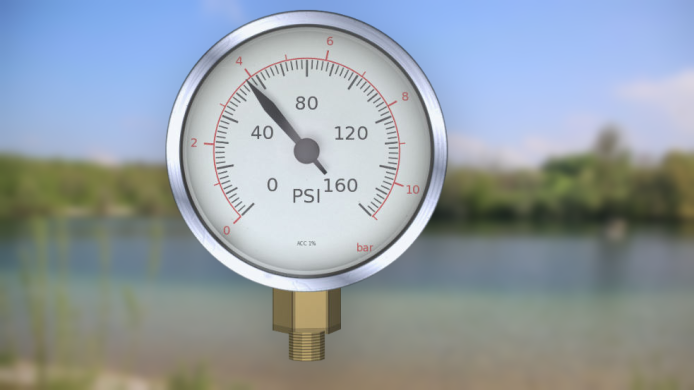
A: 56psi
